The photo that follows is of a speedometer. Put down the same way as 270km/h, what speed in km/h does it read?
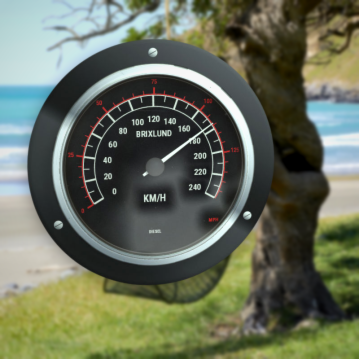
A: 175km/h
